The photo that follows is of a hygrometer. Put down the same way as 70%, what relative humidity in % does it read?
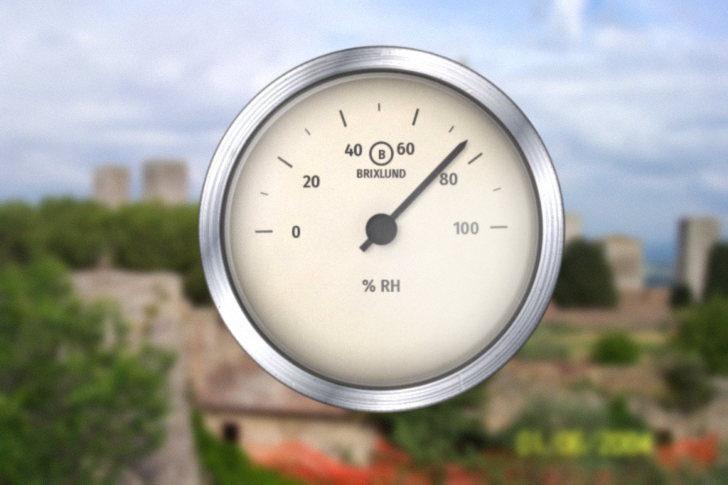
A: 75%
